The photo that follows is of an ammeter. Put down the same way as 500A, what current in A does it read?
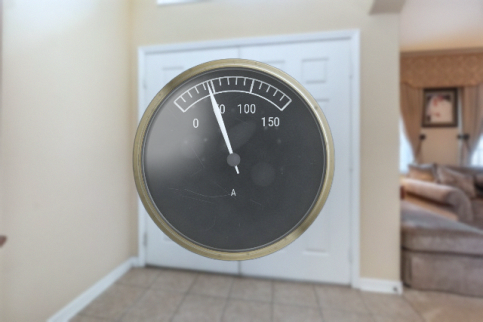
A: 45A
